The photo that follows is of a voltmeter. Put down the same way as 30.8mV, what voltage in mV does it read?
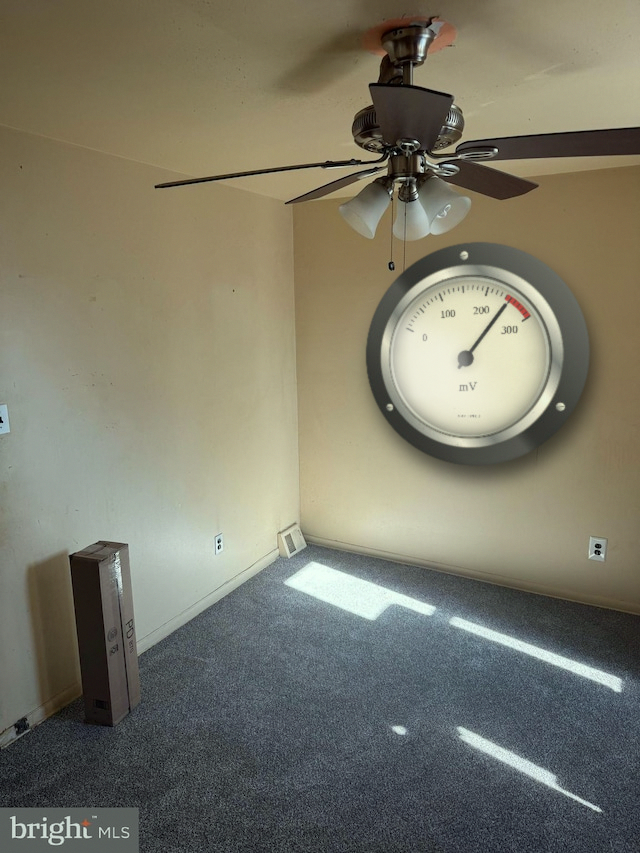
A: 250mV
